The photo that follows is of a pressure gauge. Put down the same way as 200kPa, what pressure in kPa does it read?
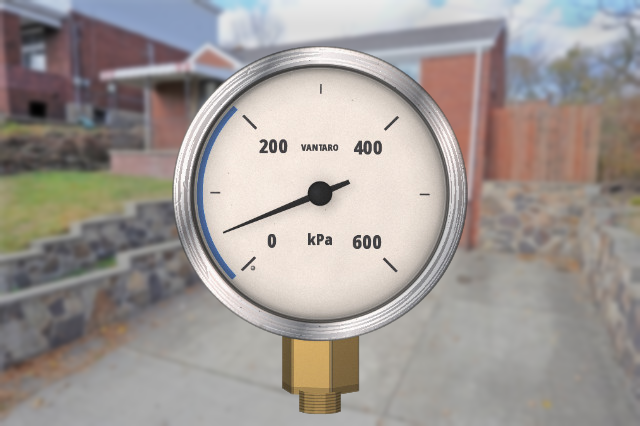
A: 50kPa
